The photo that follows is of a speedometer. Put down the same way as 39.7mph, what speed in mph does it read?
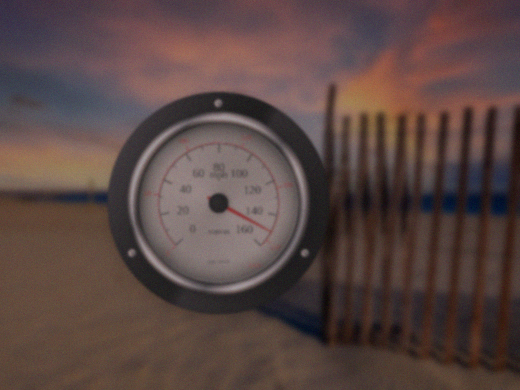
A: 150mph
